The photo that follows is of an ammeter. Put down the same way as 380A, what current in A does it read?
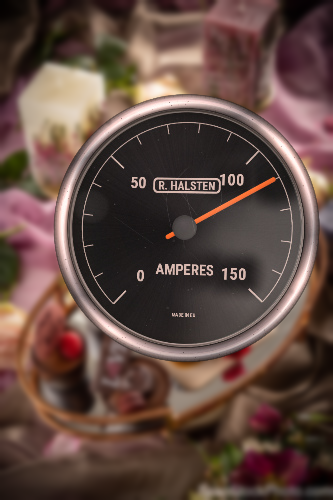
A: 110A
